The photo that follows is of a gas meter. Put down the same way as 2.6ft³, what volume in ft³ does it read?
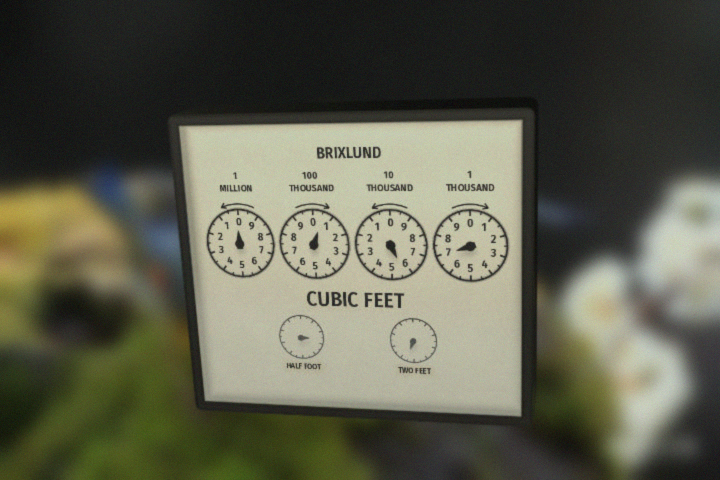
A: 5700ft³
